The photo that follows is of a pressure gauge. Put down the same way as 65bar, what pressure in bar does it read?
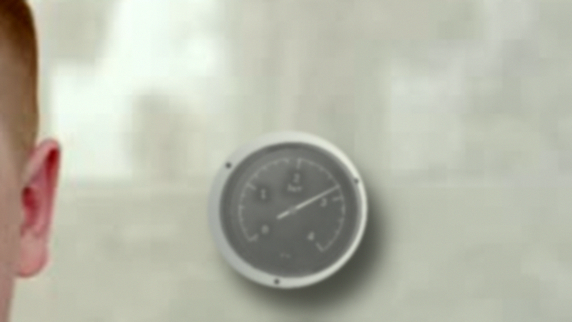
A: 2.8bar
